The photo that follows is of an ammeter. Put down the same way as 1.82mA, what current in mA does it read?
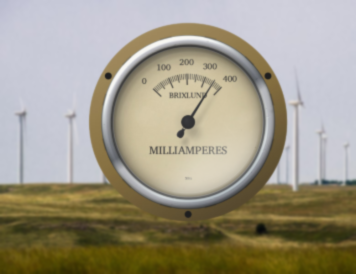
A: 350mA
